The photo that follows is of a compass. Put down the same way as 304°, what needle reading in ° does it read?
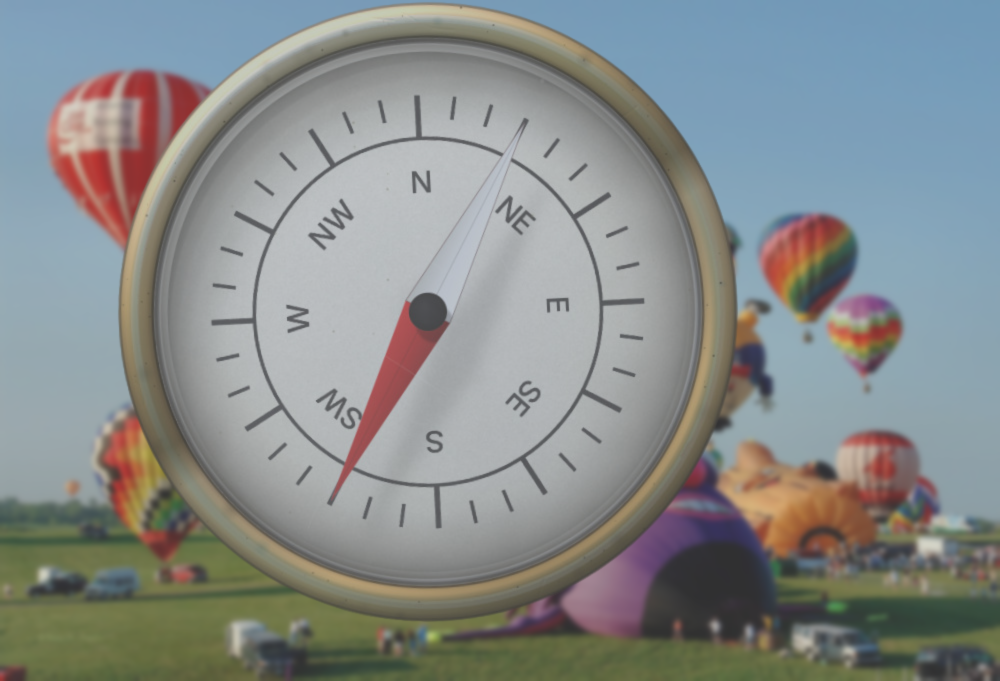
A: 210°
